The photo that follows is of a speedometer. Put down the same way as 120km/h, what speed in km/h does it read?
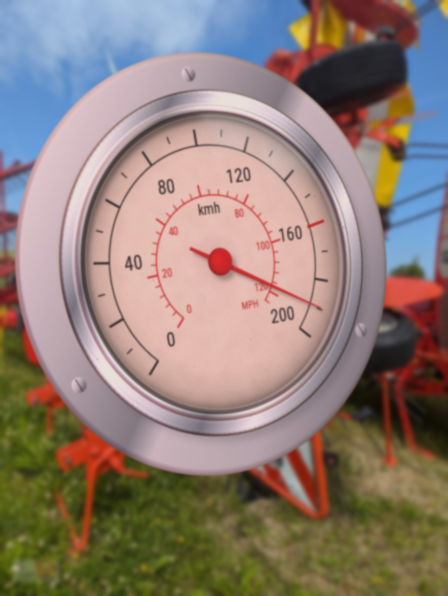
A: 190km/h
